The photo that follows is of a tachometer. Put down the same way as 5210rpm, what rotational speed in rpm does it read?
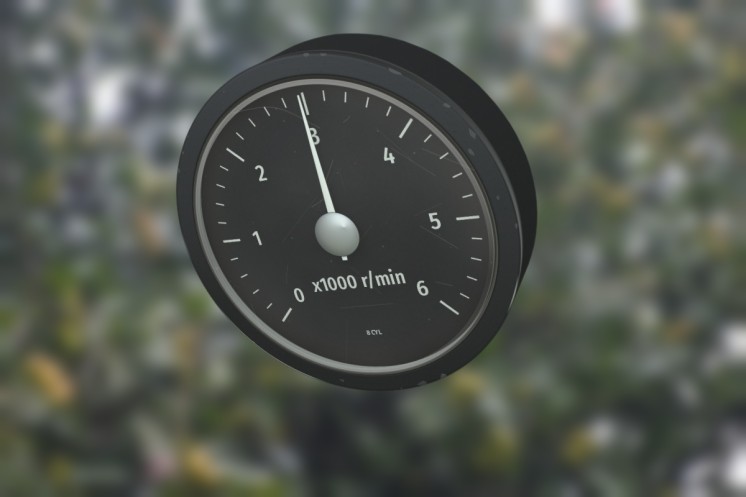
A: 3000rpm
